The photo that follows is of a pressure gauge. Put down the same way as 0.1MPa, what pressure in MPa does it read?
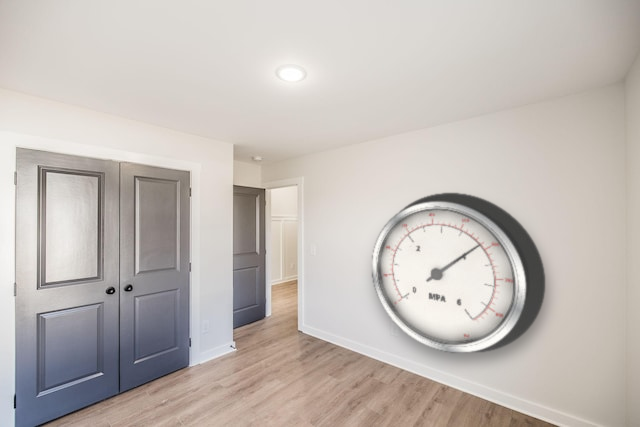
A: 4MPa
